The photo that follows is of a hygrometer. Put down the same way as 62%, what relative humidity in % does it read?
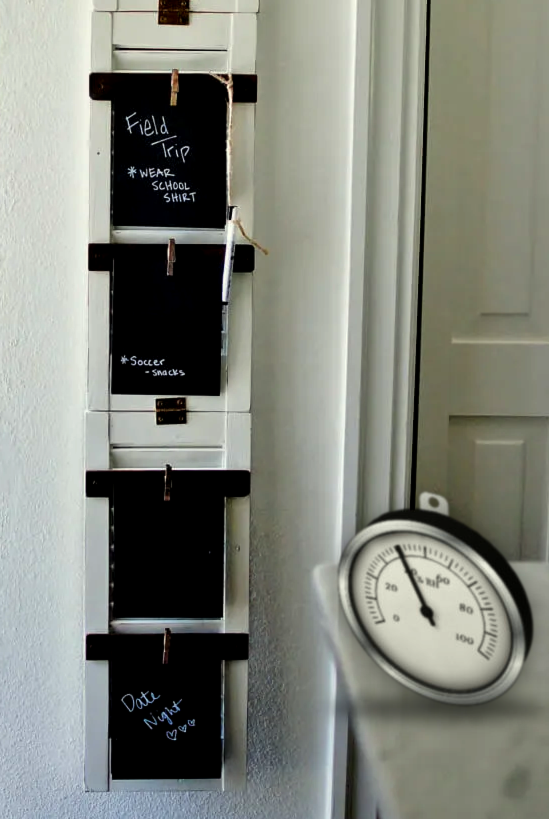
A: 40%
